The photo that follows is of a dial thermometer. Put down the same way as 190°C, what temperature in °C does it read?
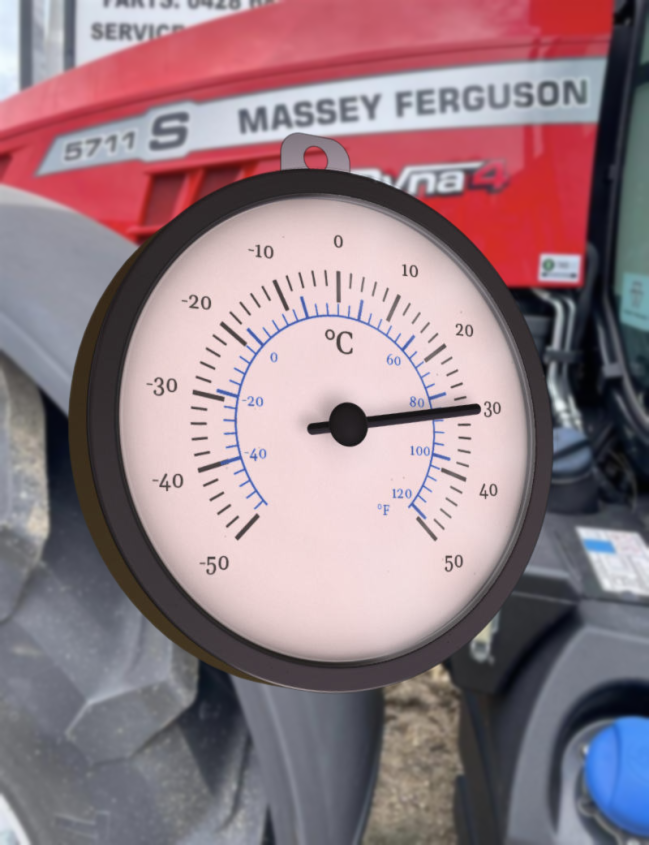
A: 30°C
